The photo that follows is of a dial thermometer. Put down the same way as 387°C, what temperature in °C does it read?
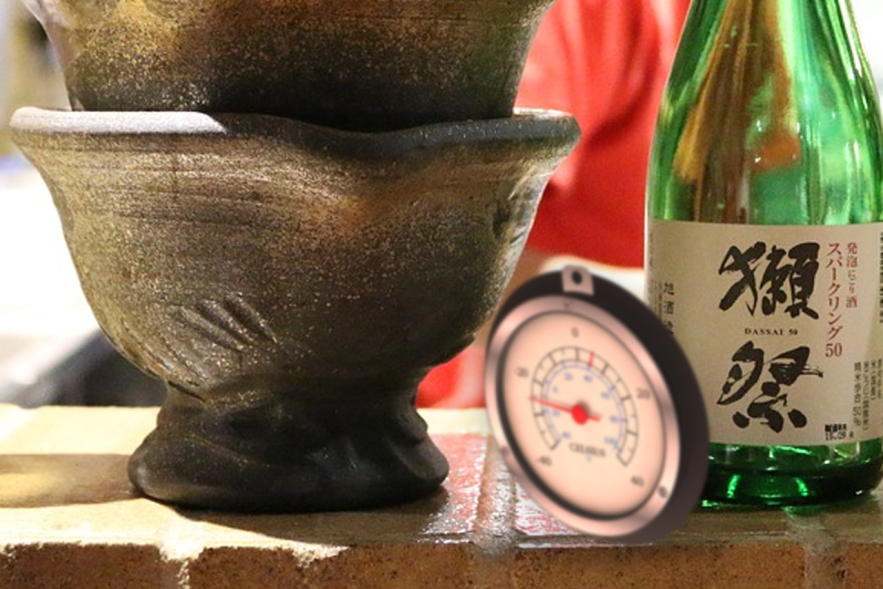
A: -25°C
